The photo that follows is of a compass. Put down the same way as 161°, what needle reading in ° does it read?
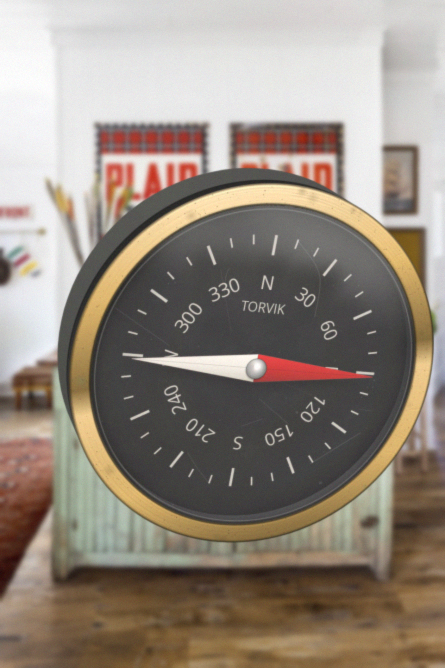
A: 90°
